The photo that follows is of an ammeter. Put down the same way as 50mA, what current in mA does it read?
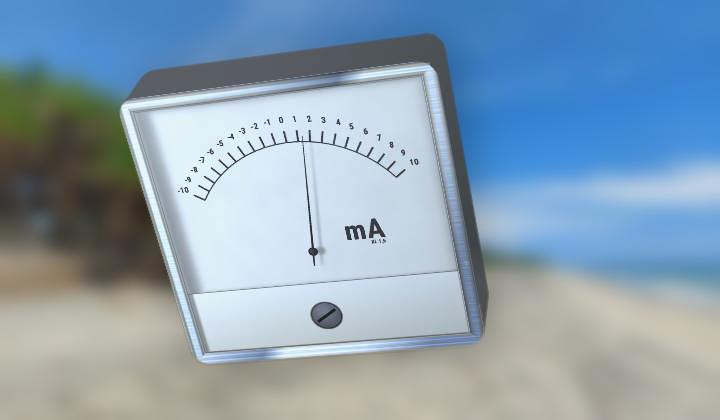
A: 1.5mA
